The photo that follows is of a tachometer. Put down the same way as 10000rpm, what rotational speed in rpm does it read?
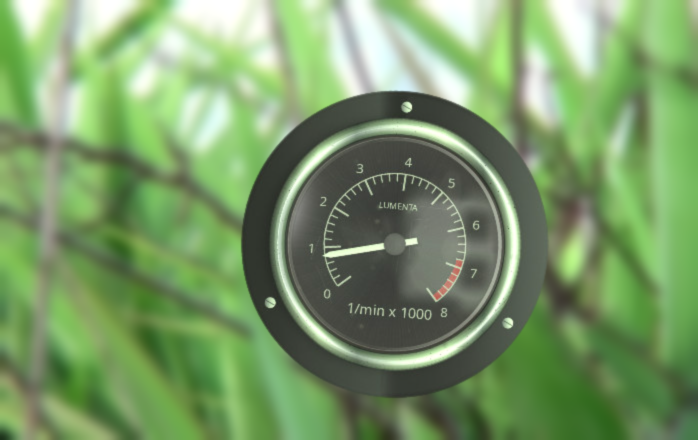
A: 800rpm
